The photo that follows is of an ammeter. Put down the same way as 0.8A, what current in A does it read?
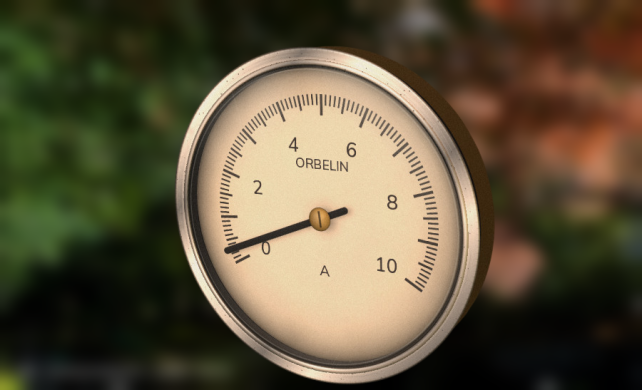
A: 0.3A
